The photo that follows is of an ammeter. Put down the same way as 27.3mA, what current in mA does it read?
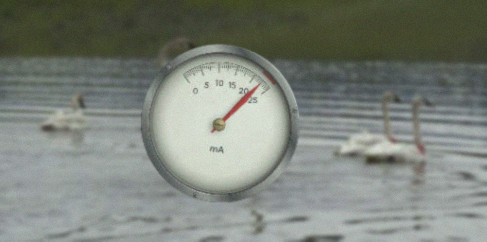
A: 22.5mA
